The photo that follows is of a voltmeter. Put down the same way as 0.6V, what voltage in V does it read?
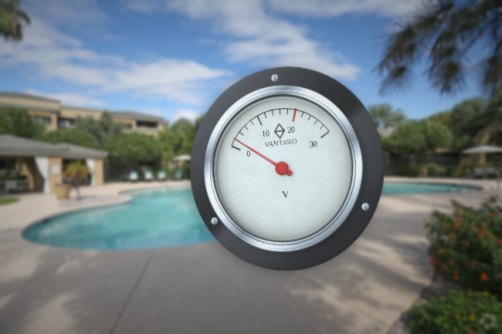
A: 2V
